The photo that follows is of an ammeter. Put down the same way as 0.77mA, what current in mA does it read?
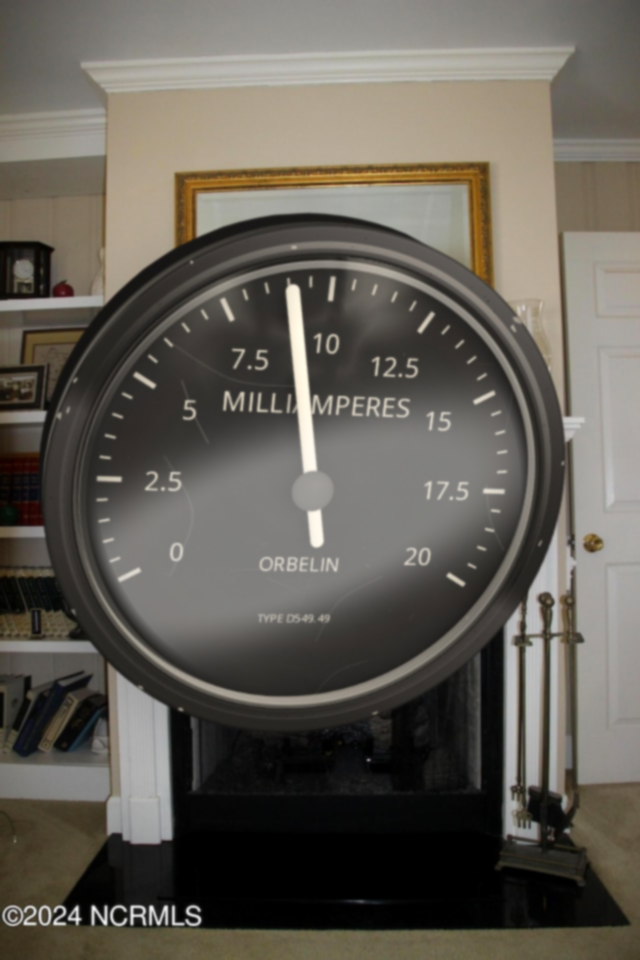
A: 9mA
